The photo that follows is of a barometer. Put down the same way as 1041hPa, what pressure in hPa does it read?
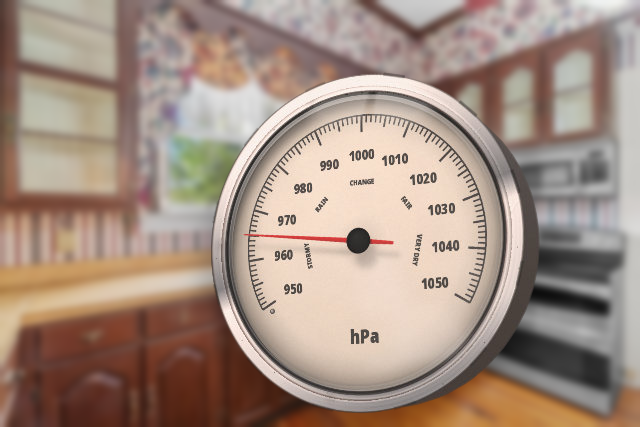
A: 965hPa
